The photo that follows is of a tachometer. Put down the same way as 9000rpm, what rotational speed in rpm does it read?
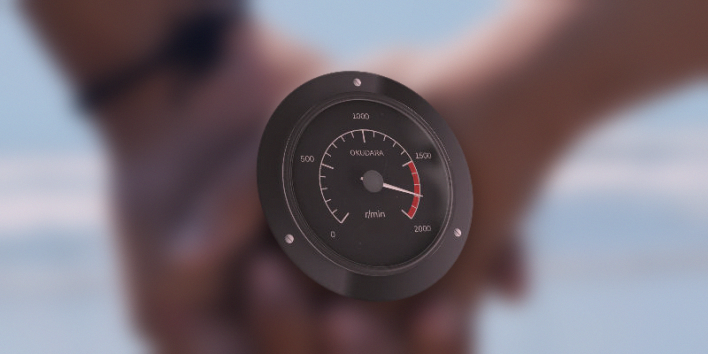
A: 1800rpm
